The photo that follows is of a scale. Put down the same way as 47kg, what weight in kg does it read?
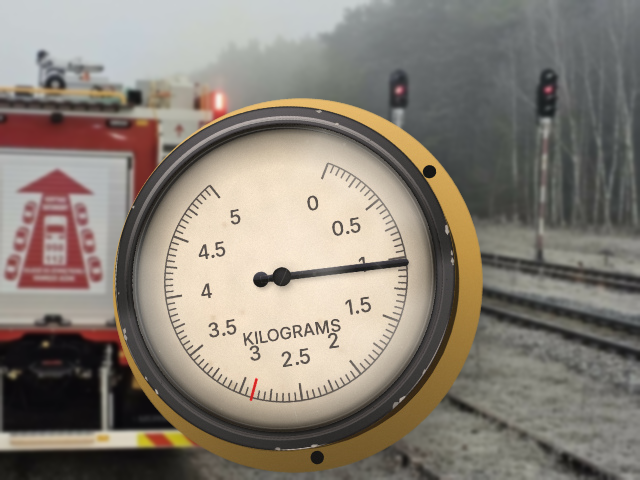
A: 1.05kg
